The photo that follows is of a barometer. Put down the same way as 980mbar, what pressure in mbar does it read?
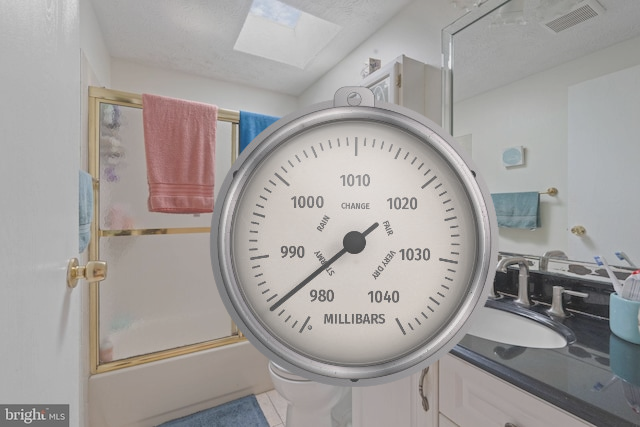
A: 984mbar
